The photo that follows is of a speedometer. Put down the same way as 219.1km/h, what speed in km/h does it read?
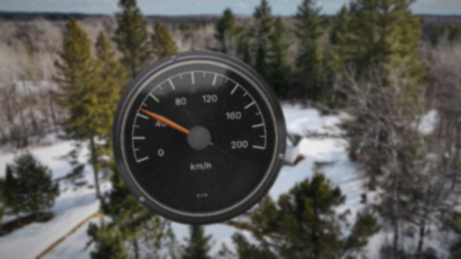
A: 45km/h
